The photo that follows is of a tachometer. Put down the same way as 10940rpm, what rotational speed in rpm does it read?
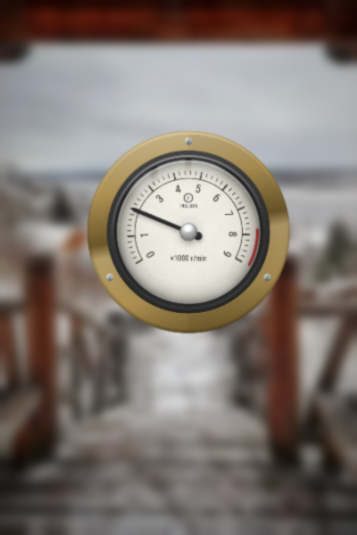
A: 2000rpm
